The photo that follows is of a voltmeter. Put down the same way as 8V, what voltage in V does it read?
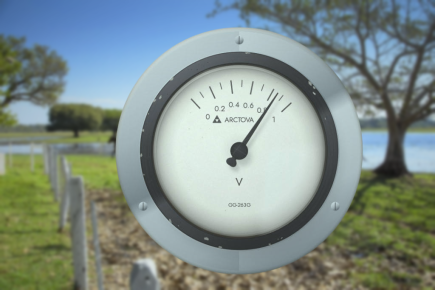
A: 0.85V
